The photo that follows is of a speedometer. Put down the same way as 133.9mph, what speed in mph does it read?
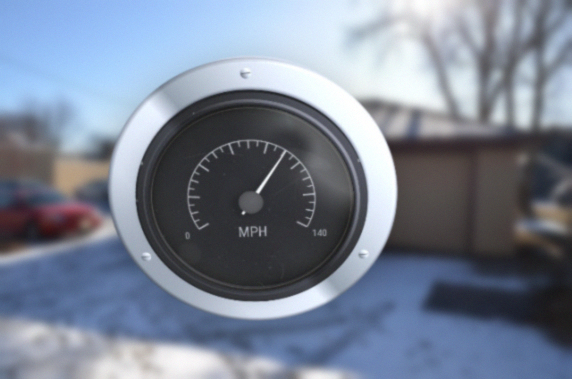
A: 90mph
